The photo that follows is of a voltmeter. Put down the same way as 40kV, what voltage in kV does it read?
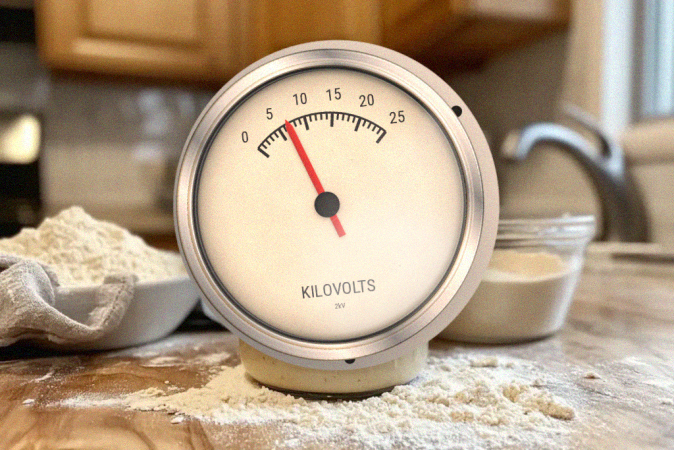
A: 7kV
